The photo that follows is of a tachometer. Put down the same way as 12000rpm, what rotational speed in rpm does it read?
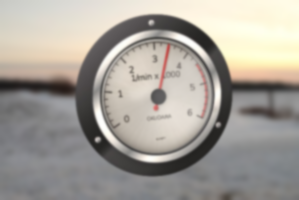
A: 3400rpm
